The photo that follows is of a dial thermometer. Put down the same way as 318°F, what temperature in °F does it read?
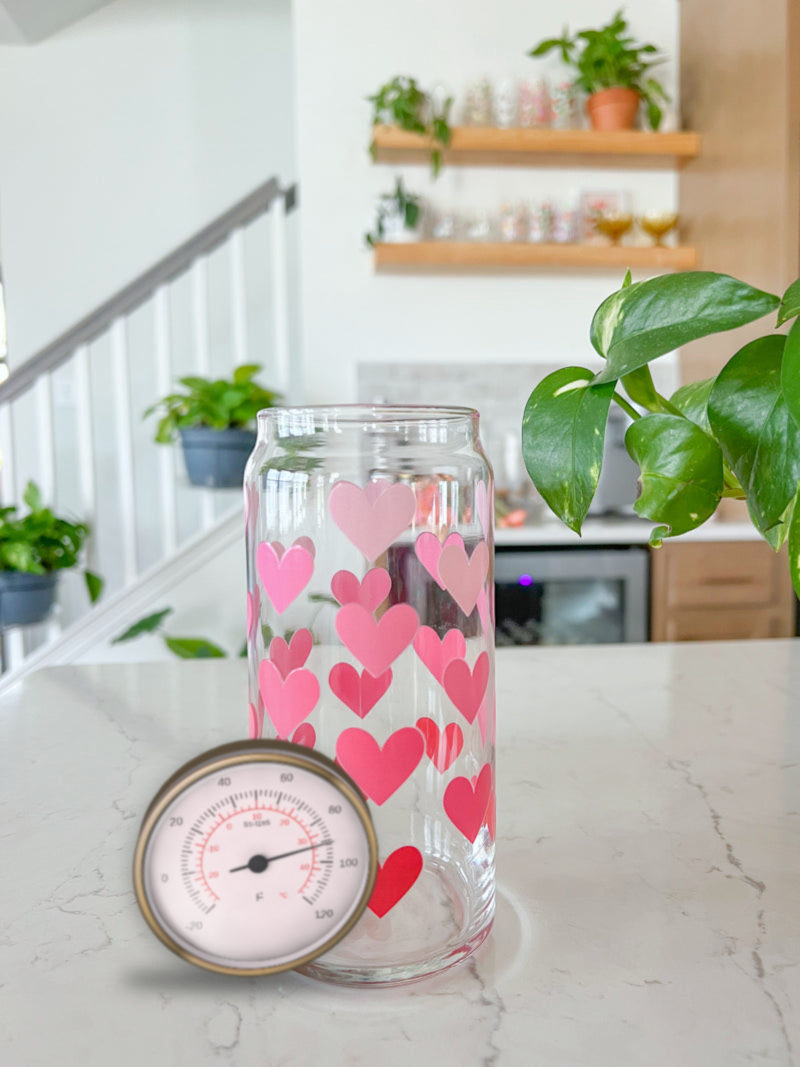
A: 90°F
